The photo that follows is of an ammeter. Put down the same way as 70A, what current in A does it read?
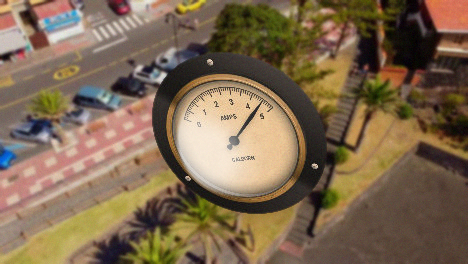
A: 4.5A
